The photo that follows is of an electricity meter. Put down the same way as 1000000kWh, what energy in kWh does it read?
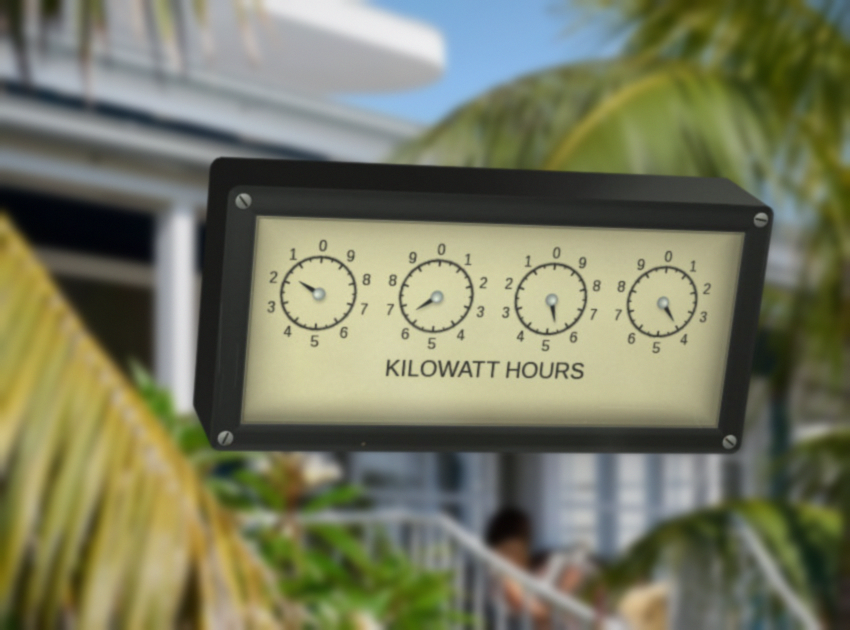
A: 1654kWh
